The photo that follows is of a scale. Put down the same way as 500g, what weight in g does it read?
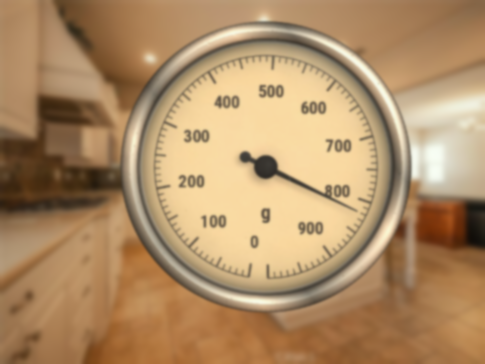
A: 820g
